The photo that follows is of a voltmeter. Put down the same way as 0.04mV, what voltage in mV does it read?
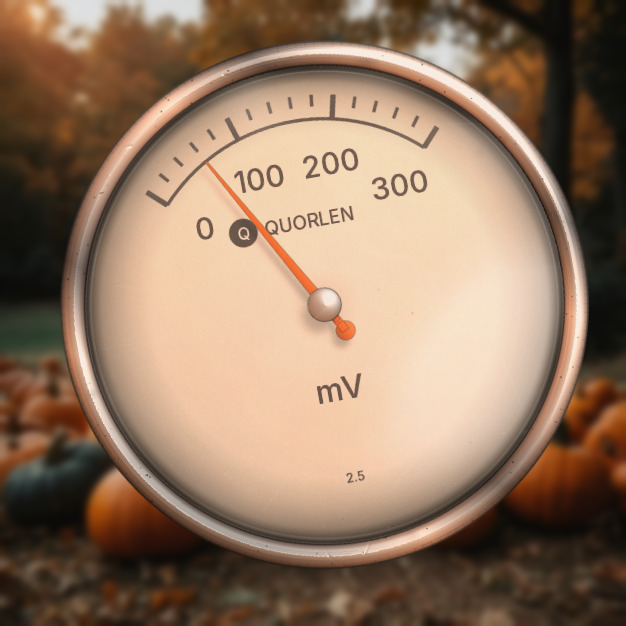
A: 60mV
